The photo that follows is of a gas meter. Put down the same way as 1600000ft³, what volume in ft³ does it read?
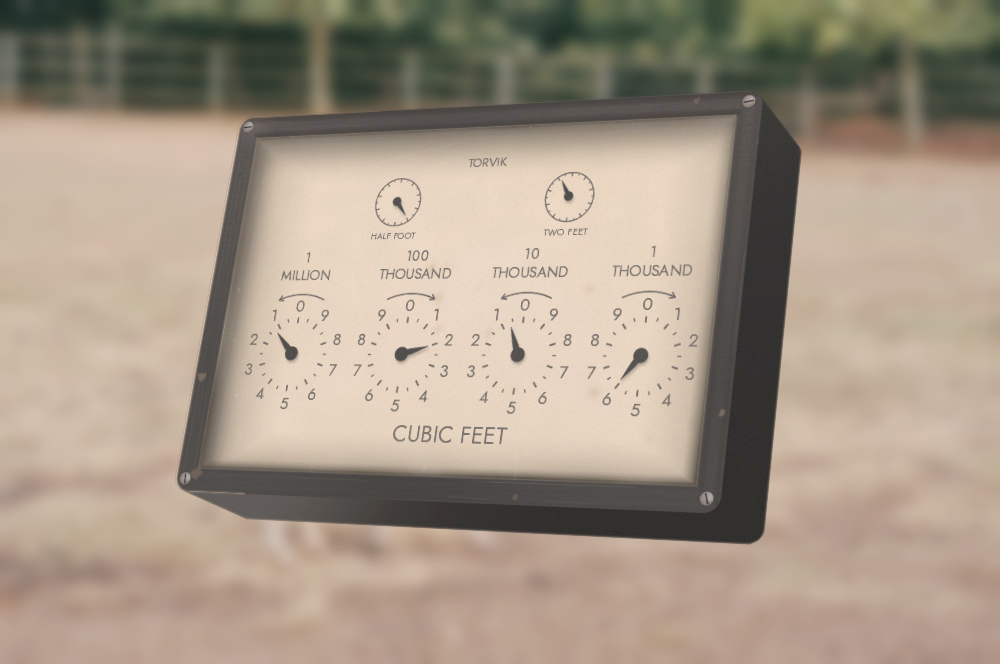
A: 120600ft³
